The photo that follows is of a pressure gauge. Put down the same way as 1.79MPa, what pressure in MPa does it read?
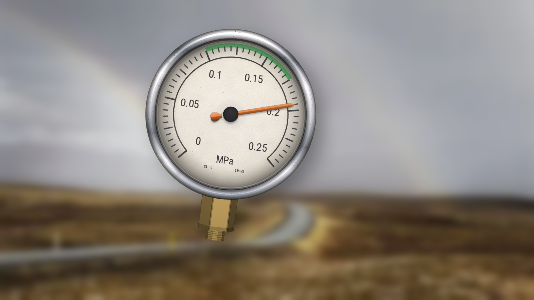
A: 0.195MPa
